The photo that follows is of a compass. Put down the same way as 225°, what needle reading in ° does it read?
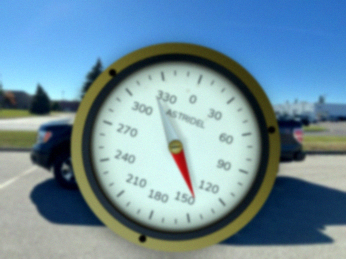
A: 140°
